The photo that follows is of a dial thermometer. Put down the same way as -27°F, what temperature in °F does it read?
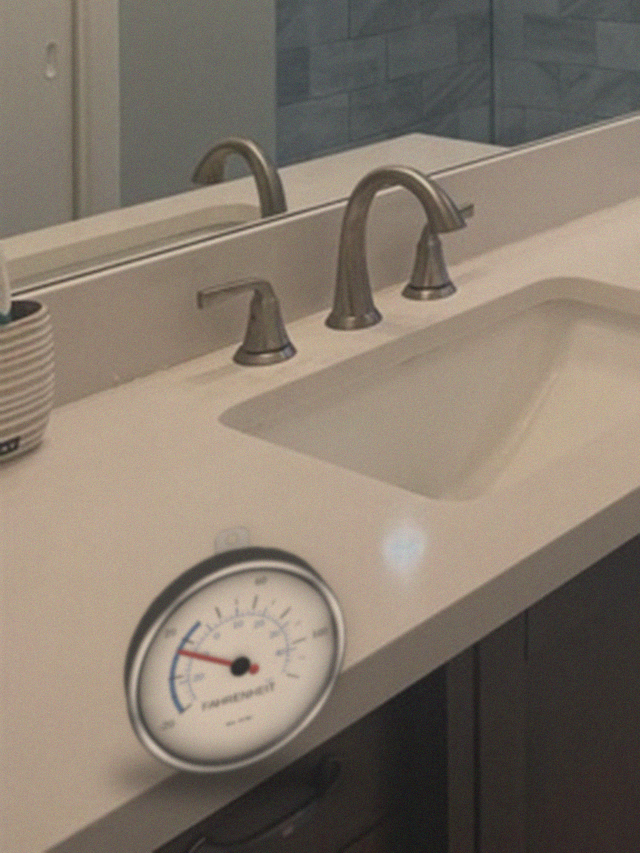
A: 15°F
